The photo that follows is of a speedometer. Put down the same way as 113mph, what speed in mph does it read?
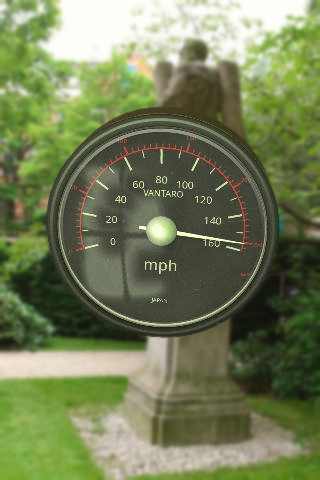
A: 155mph
